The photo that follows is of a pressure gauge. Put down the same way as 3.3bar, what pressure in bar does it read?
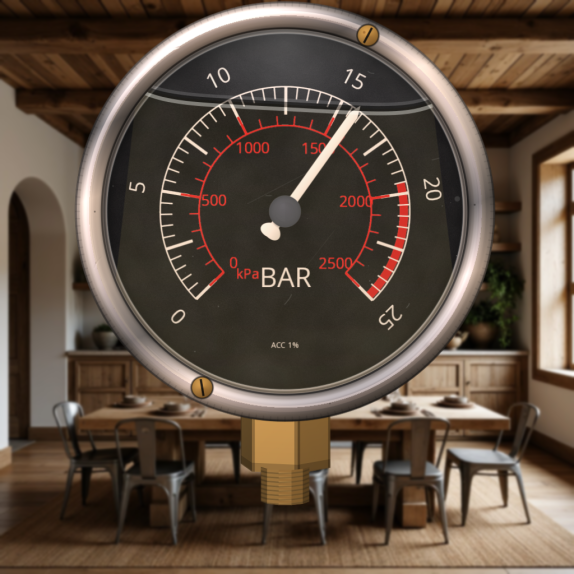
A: 15.75bar
